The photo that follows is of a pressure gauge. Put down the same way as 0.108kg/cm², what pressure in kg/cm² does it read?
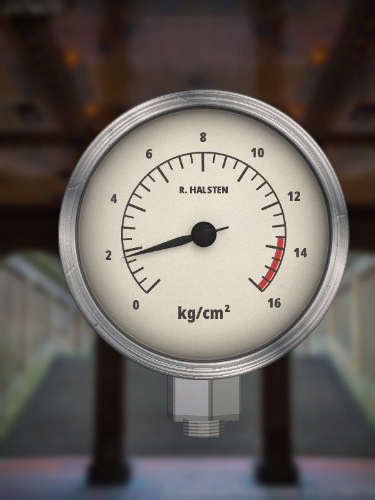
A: 1.75kg/cm²
